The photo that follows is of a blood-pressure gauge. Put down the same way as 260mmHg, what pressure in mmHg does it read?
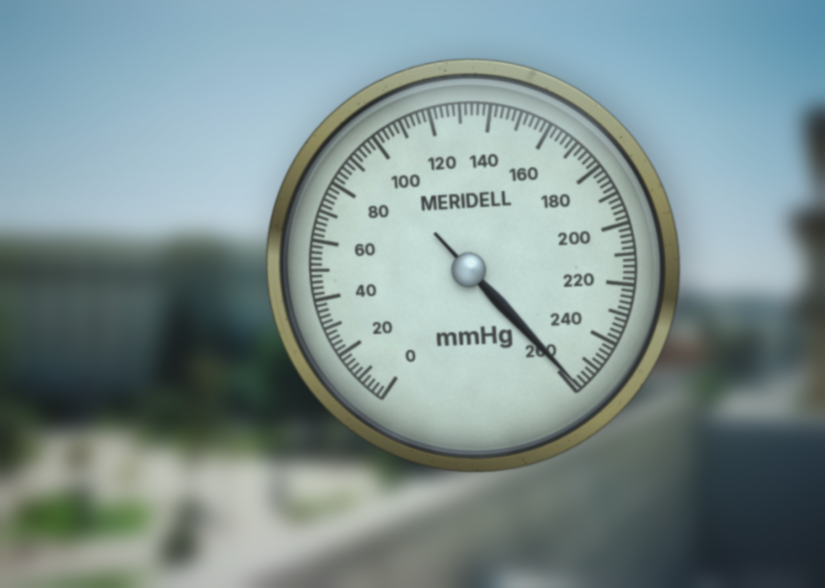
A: 258mmHg
